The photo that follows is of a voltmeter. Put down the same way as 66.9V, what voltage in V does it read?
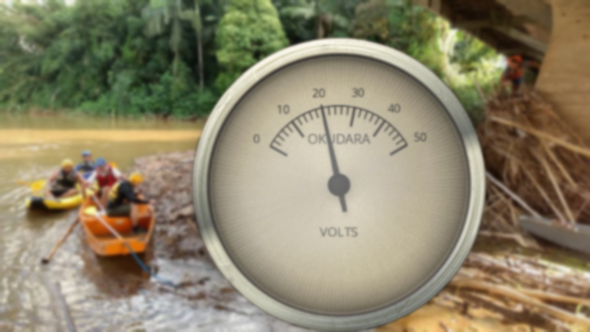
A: 20V
